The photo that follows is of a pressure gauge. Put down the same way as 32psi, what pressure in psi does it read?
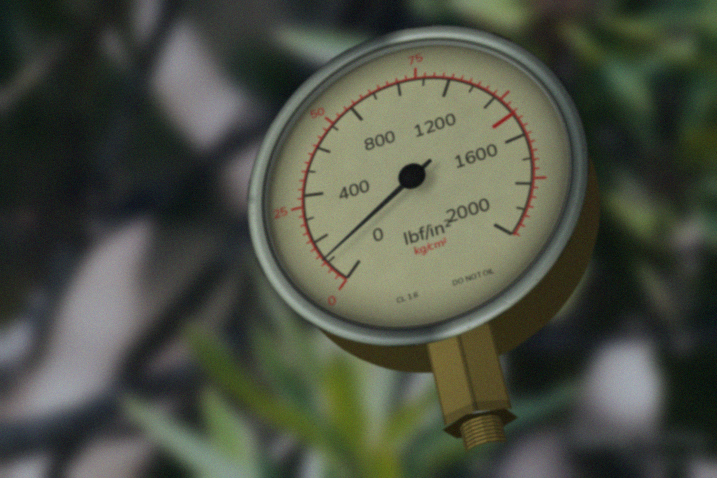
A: 100psi
